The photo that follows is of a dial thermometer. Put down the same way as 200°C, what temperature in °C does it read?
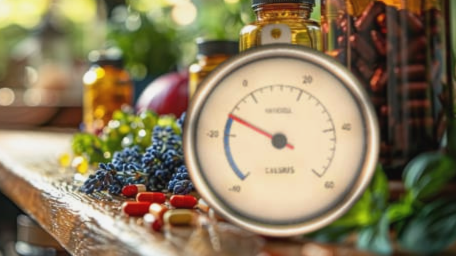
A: -12°C
